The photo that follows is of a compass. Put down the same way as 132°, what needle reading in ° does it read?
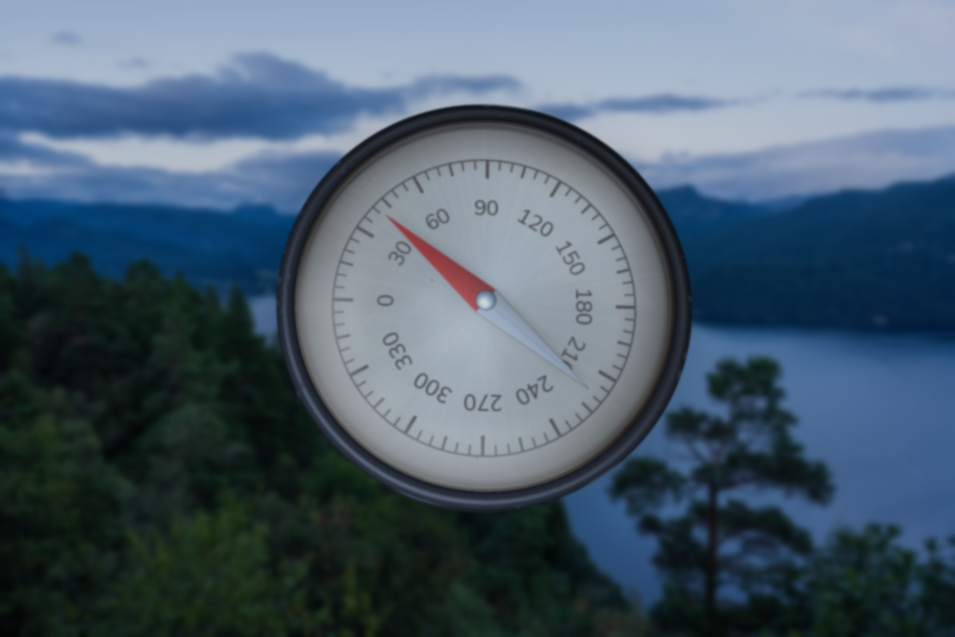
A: 40°
